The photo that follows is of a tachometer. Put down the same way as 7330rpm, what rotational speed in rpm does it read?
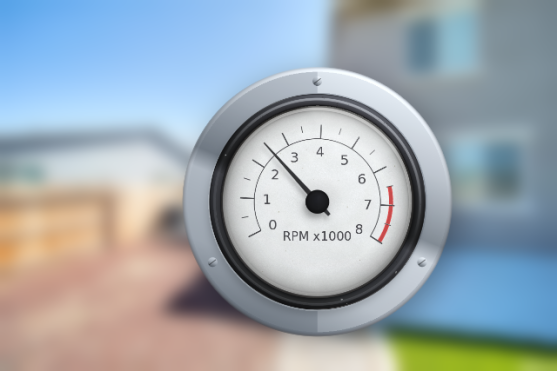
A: 2500rpm
